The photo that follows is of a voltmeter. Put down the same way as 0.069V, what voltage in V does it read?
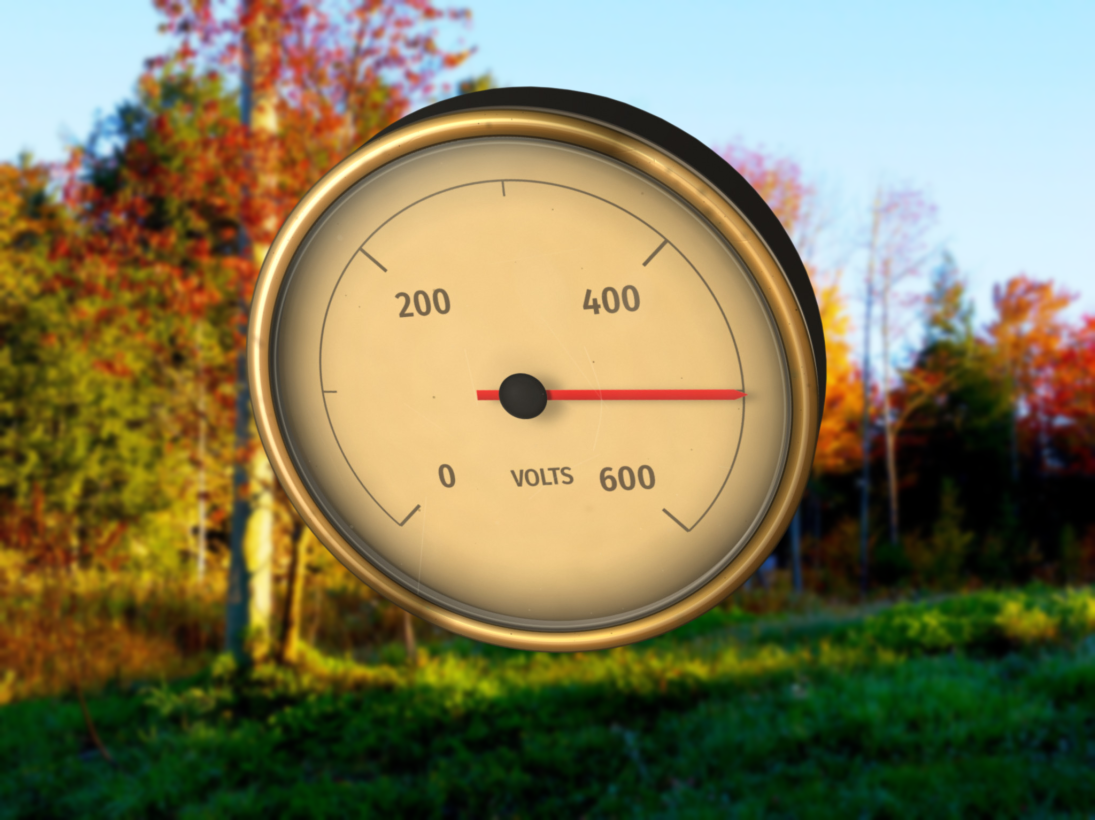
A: 500V
